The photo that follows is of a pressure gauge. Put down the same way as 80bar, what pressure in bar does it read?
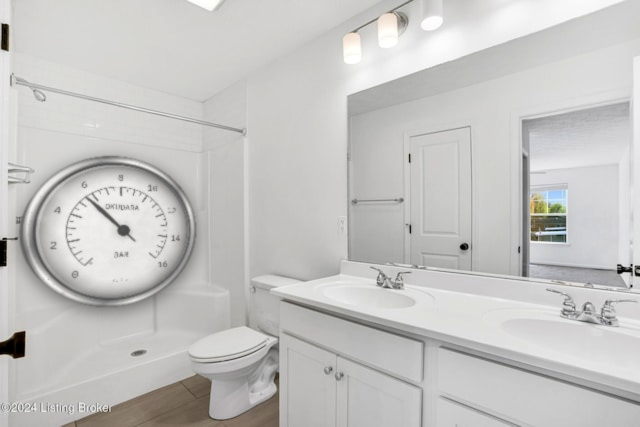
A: 5.5bar
